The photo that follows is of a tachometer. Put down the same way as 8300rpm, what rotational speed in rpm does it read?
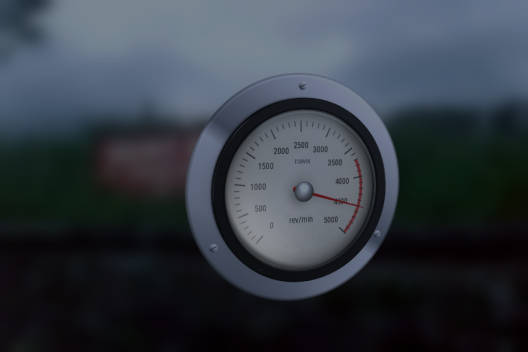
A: 4500rpm
